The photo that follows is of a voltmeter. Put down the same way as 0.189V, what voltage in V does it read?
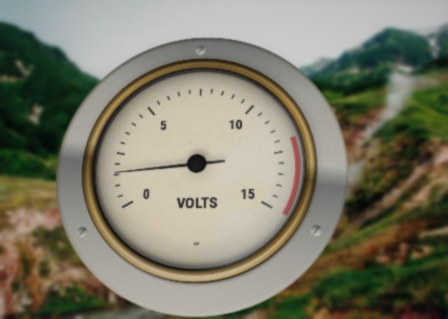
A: 1.5V
